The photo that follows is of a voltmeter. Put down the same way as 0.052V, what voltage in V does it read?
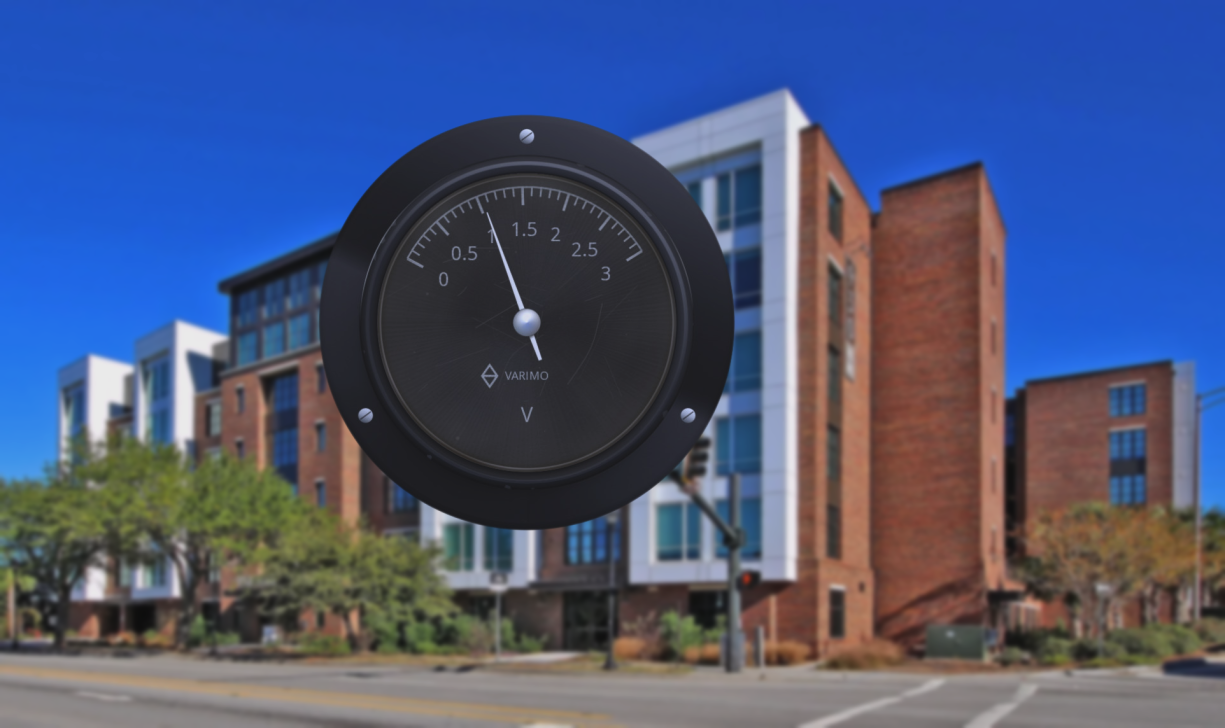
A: 1.05V
